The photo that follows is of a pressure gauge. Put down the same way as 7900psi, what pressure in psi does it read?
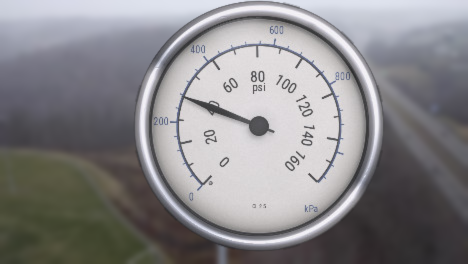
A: 40psi
